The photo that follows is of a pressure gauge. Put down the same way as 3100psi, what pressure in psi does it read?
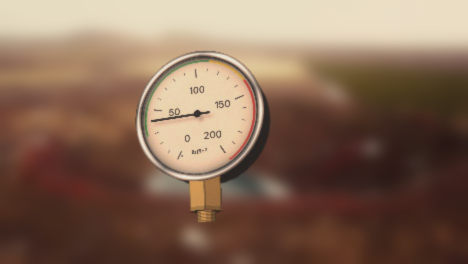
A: 40psi
